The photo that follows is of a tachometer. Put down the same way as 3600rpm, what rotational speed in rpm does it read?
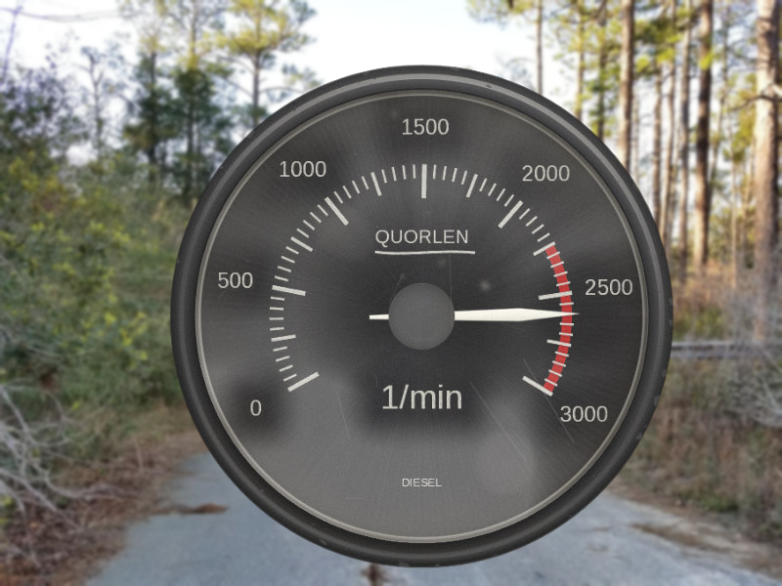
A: 2600rpm
